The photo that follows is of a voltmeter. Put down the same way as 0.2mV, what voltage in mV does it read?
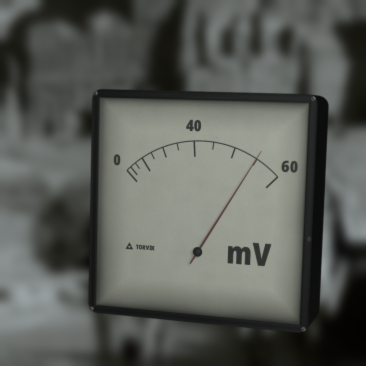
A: 55mV
